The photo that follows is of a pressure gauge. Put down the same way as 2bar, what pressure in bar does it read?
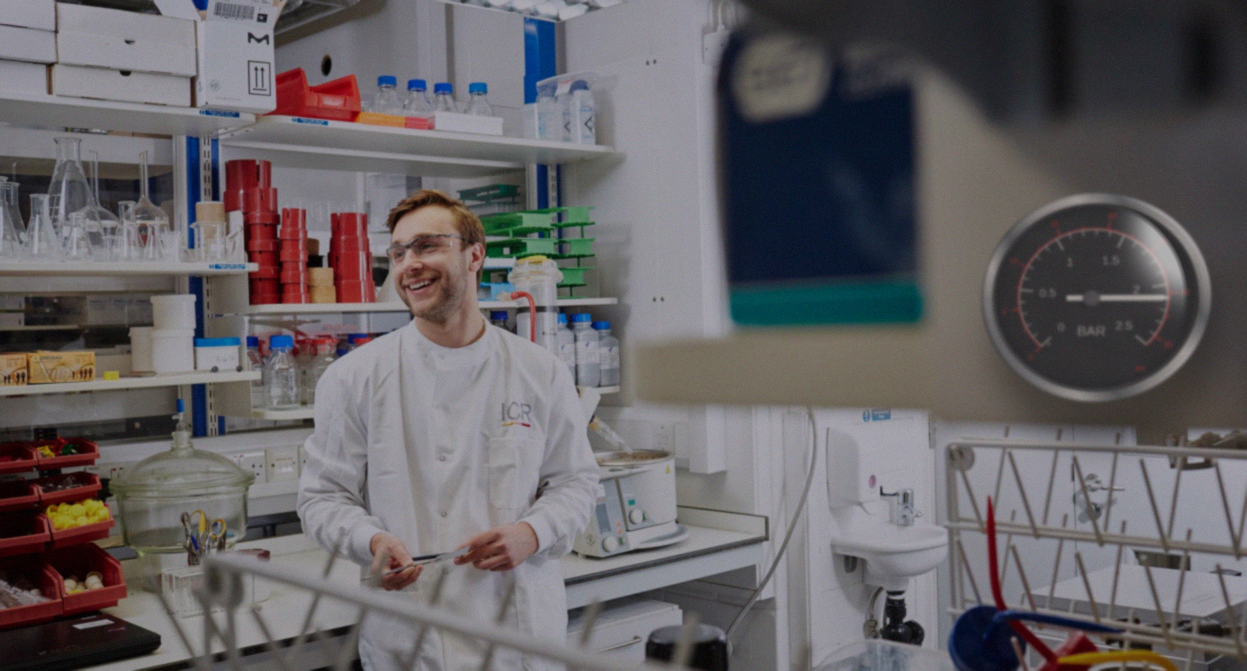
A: 2.1bar
